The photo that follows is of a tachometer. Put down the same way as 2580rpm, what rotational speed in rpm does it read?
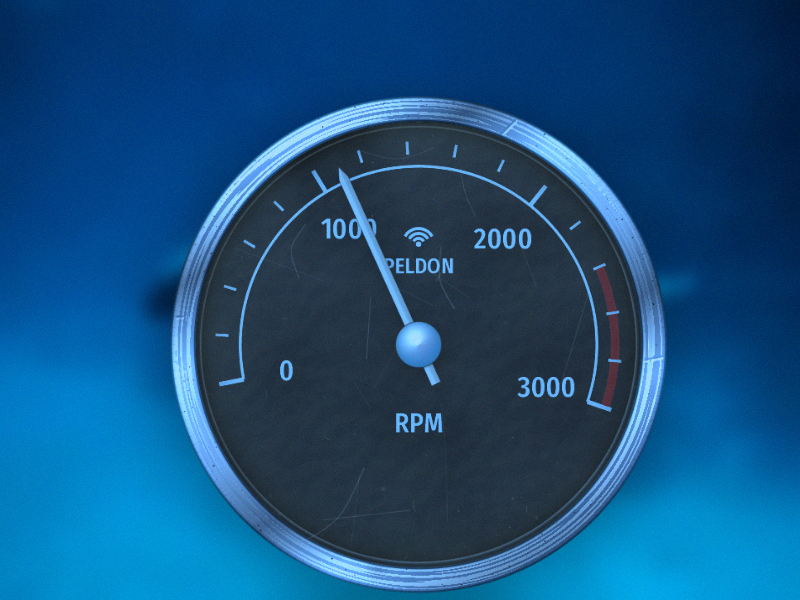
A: 1100rpm
